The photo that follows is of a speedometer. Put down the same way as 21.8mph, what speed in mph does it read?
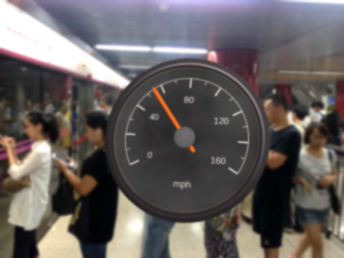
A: 55mph
